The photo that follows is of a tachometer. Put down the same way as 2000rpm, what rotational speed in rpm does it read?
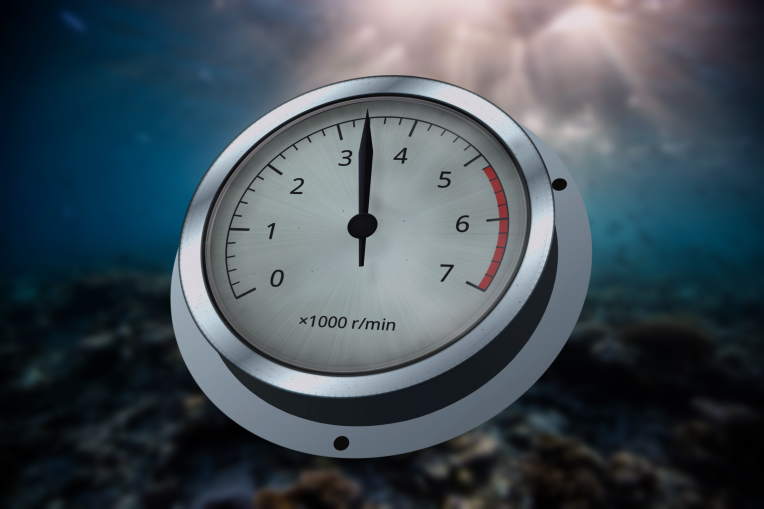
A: 3400rpm
